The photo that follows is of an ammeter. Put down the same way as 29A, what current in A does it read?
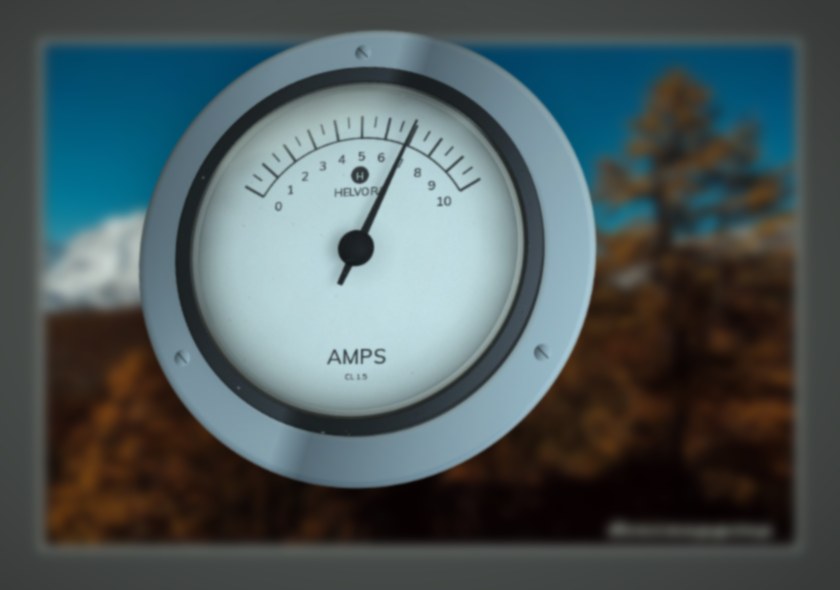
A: 7A
